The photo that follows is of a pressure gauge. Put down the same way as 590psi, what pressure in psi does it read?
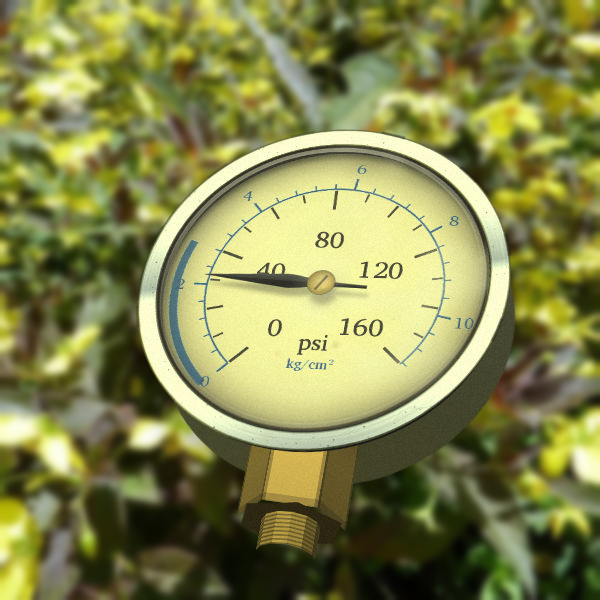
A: 30psi
